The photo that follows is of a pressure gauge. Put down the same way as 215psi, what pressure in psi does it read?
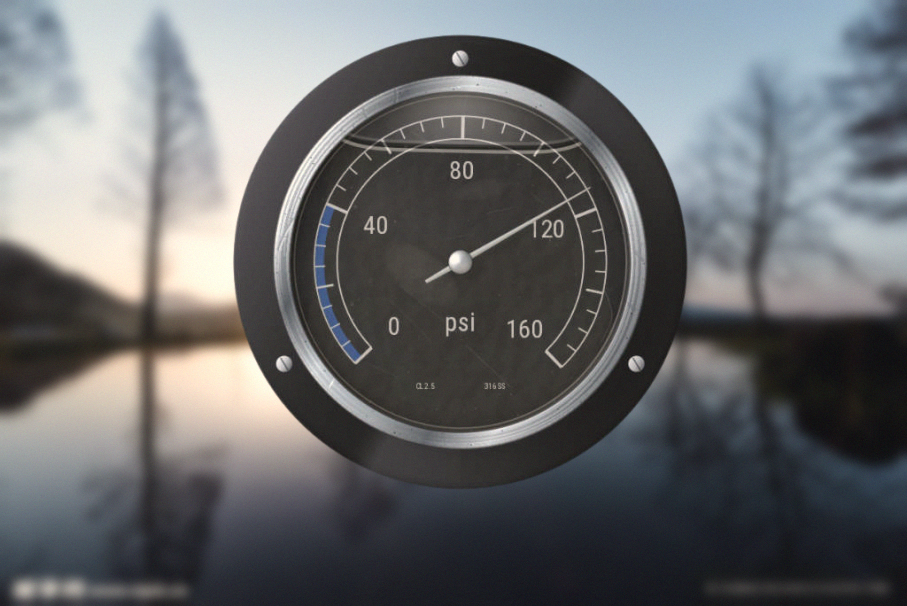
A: 115psi
